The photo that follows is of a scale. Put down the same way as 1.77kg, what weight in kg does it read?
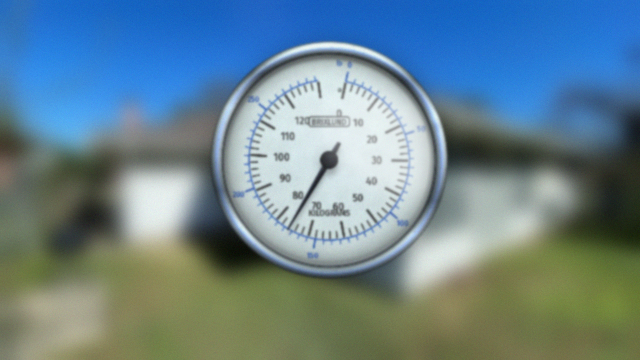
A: 76kg
